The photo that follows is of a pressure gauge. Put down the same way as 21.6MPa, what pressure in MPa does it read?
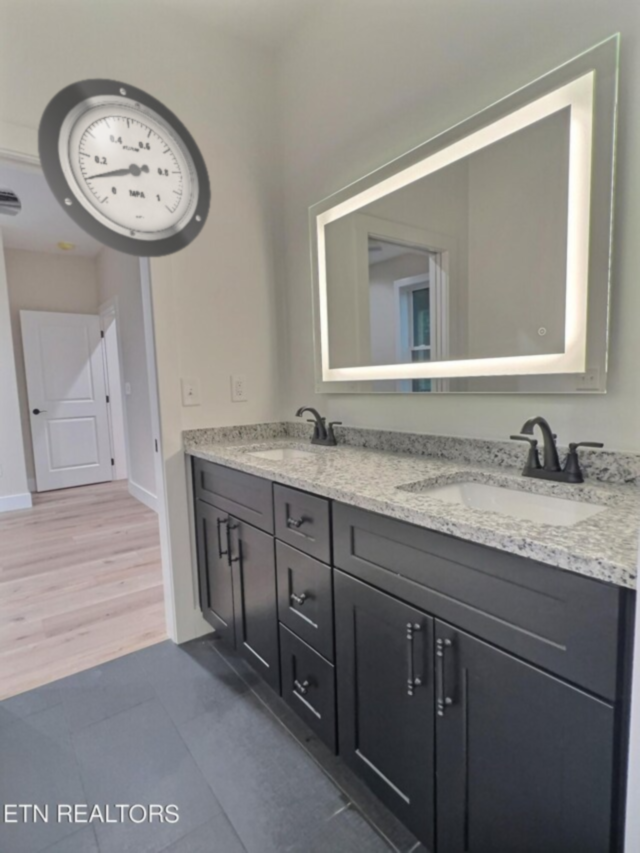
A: 0.1MPa
